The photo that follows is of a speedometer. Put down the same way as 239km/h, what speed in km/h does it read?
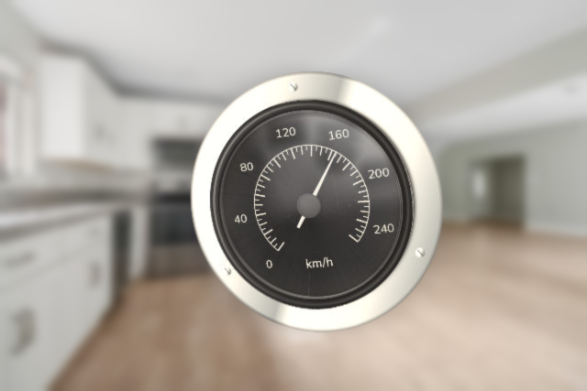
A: 165km/h
